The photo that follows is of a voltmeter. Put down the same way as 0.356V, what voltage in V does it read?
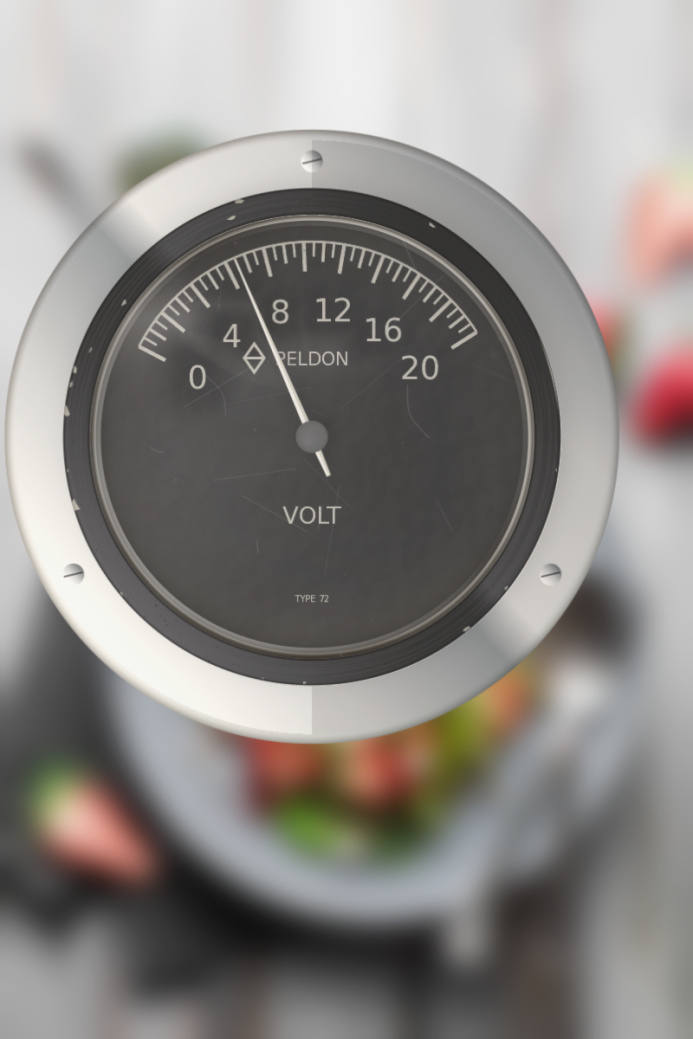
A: 6.5V
